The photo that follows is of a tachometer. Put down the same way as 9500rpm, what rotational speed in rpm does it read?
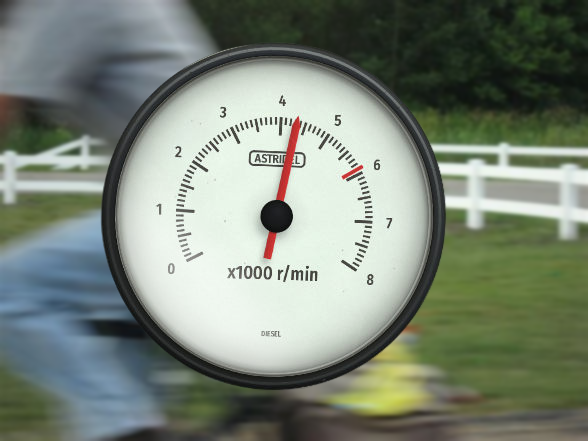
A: 4300rpm
